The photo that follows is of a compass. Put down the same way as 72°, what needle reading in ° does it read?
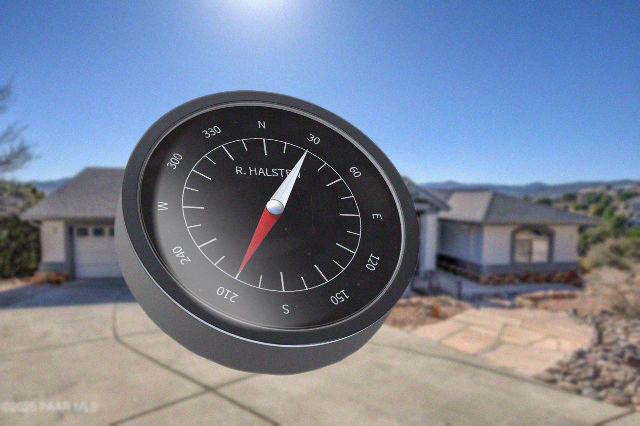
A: 210°
